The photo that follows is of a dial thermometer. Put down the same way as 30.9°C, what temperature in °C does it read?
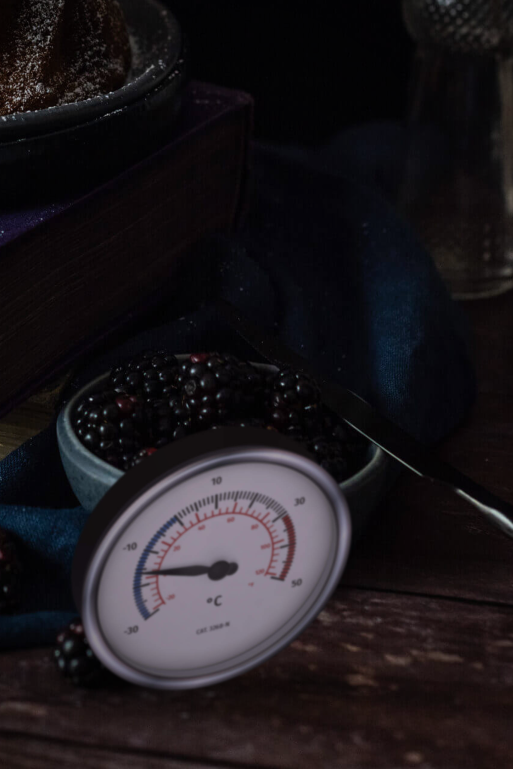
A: -15°C
